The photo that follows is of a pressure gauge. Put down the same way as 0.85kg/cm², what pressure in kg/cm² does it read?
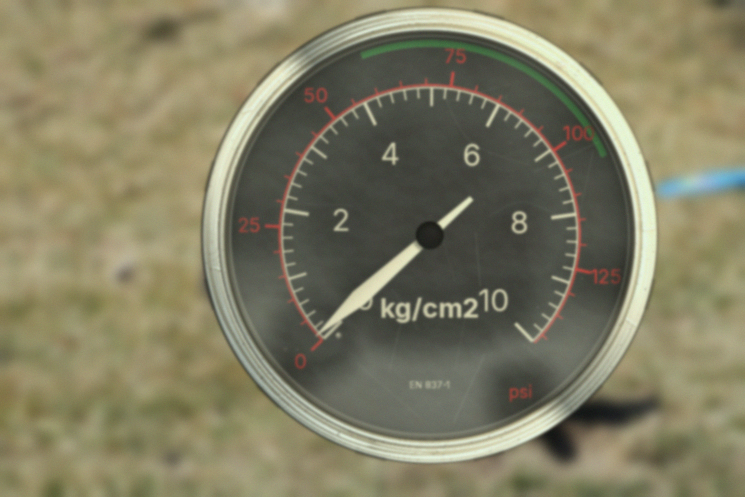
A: 0.1kg/cm²
